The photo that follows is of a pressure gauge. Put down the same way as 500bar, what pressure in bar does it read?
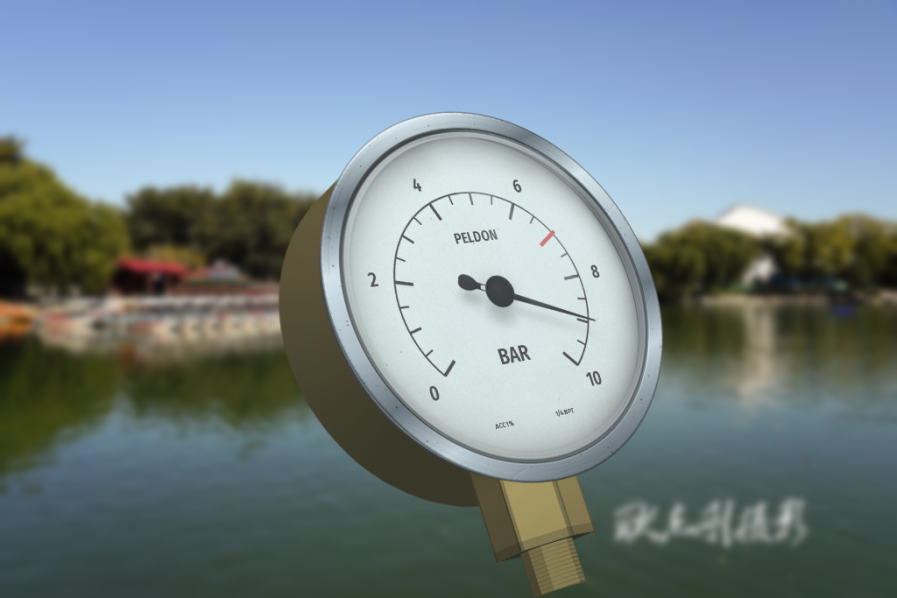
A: 9bar
